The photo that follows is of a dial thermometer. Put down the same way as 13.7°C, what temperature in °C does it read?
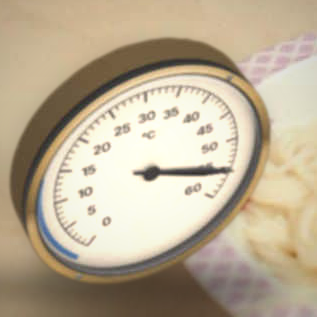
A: 55°C
